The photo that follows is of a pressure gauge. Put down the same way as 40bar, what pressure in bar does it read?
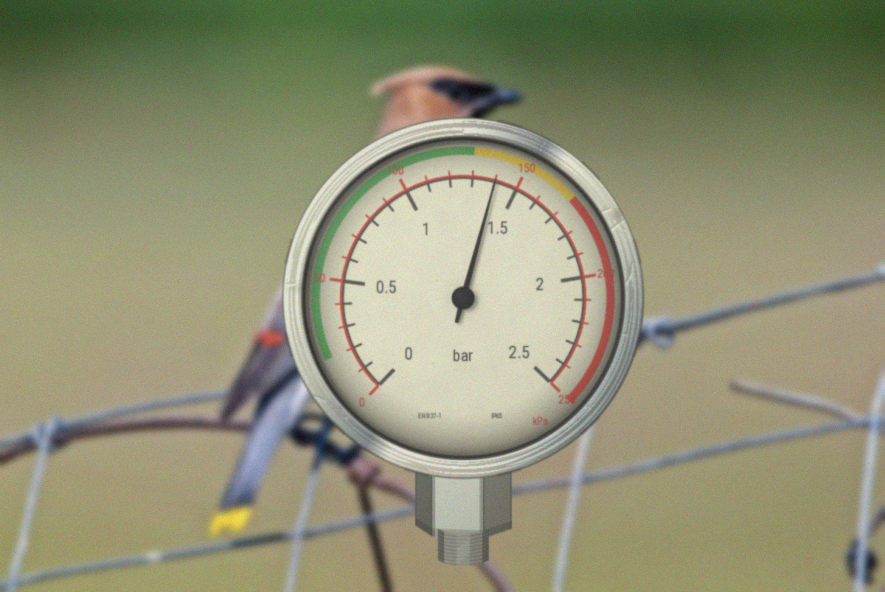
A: 1.4bar
